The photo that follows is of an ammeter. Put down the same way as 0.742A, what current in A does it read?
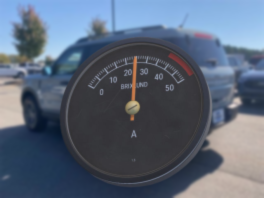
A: 25A
